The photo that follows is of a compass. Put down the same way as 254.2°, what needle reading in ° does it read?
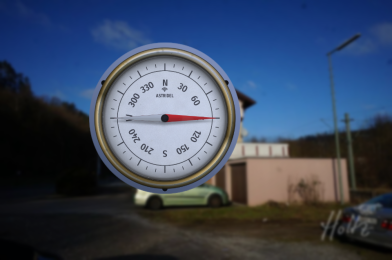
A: 90°
